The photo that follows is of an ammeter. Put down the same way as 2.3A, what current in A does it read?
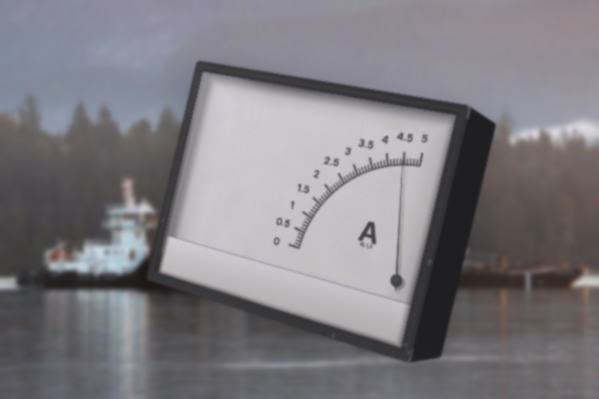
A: 4.5A
